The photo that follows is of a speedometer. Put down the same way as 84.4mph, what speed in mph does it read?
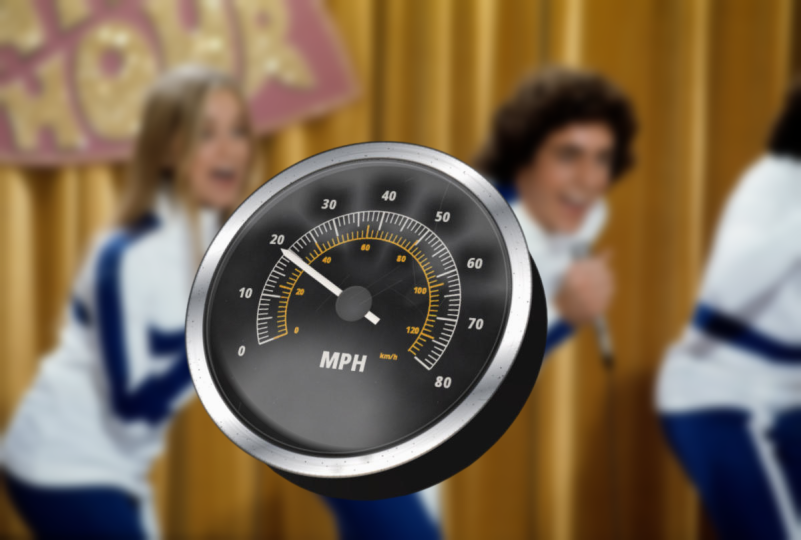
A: 19mph
